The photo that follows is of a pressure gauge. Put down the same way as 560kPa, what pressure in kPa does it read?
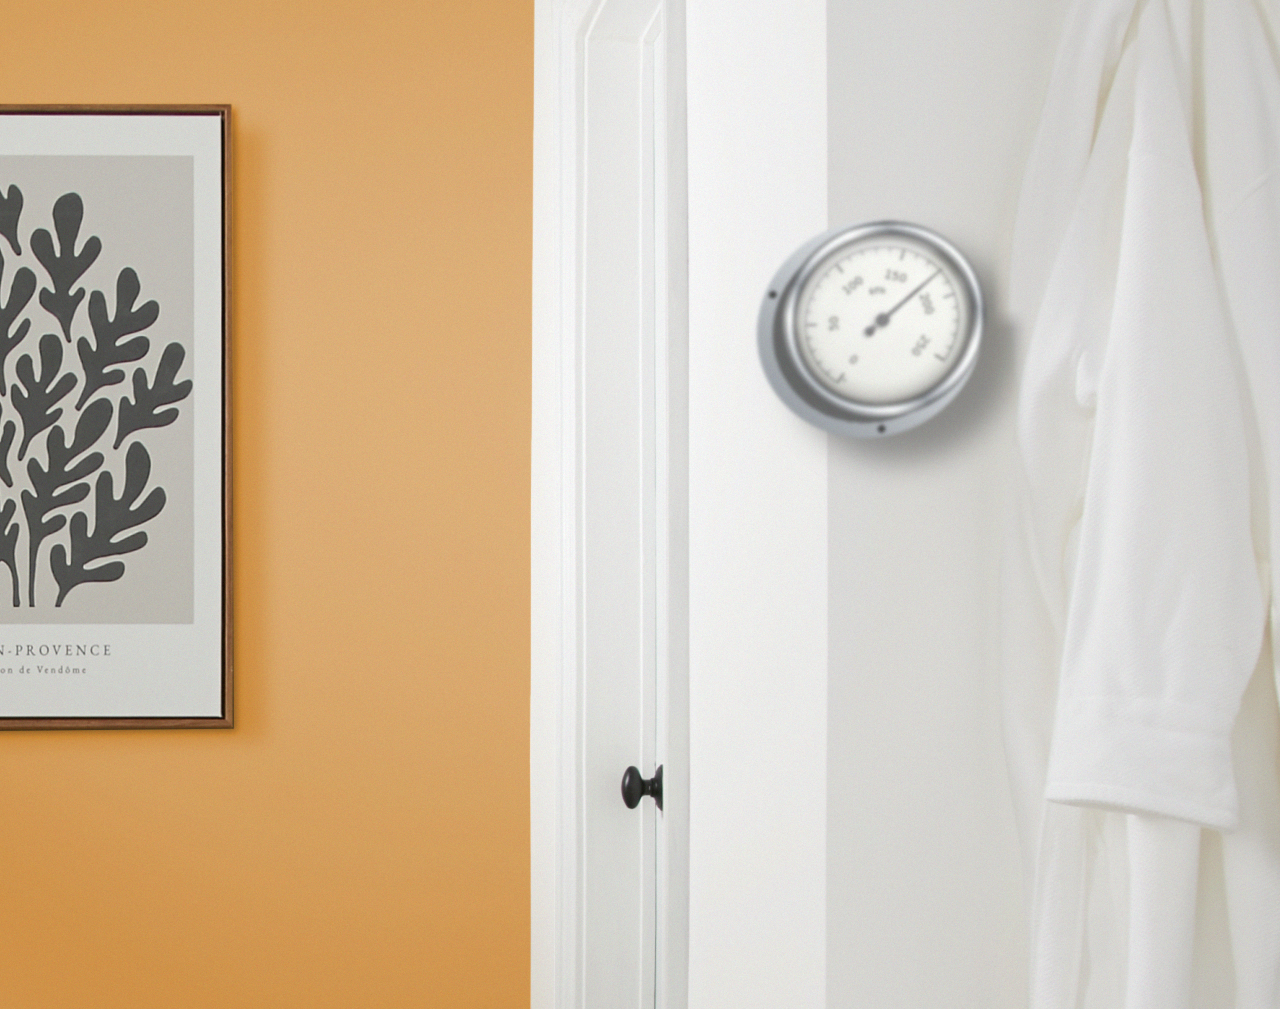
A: 180kPa
